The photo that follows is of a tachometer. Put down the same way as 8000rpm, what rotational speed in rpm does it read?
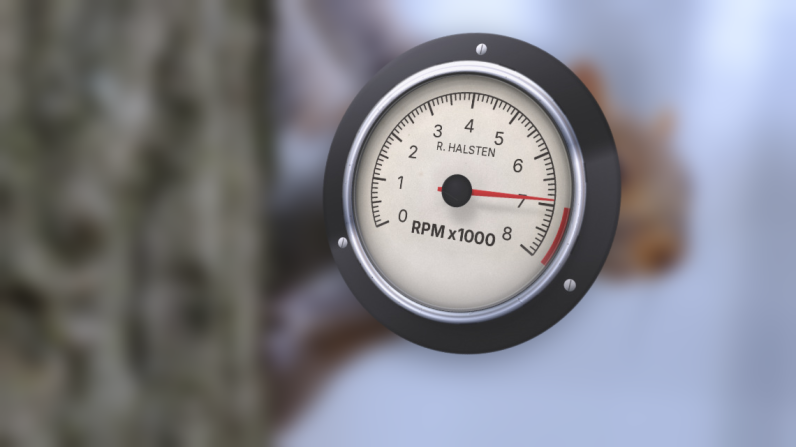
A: 6900rpm
